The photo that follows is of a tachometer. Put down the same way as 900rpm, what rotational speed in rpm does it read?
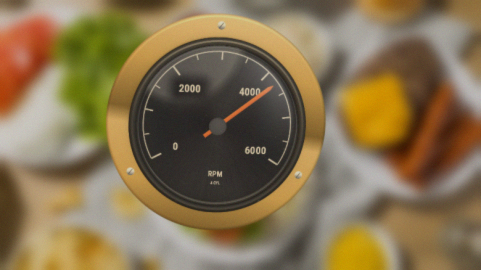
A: 4250rpm
